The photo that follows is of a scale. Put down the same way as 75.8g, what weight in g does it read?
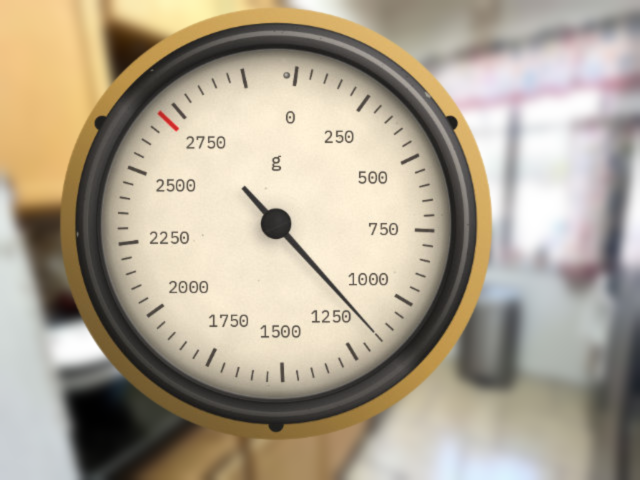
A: 1150g
